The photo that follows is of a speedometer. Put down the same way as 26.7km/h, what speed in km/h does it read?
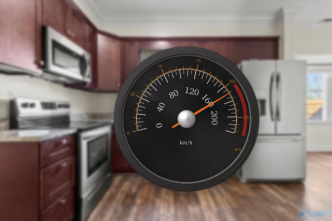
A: 170km/h
